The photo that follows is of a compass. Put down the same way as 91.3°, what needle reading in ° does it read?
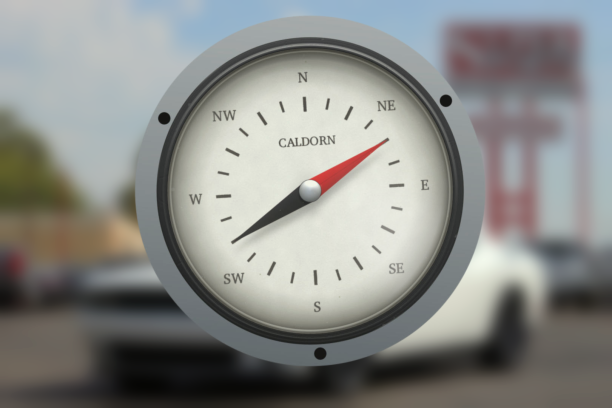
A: 60°
